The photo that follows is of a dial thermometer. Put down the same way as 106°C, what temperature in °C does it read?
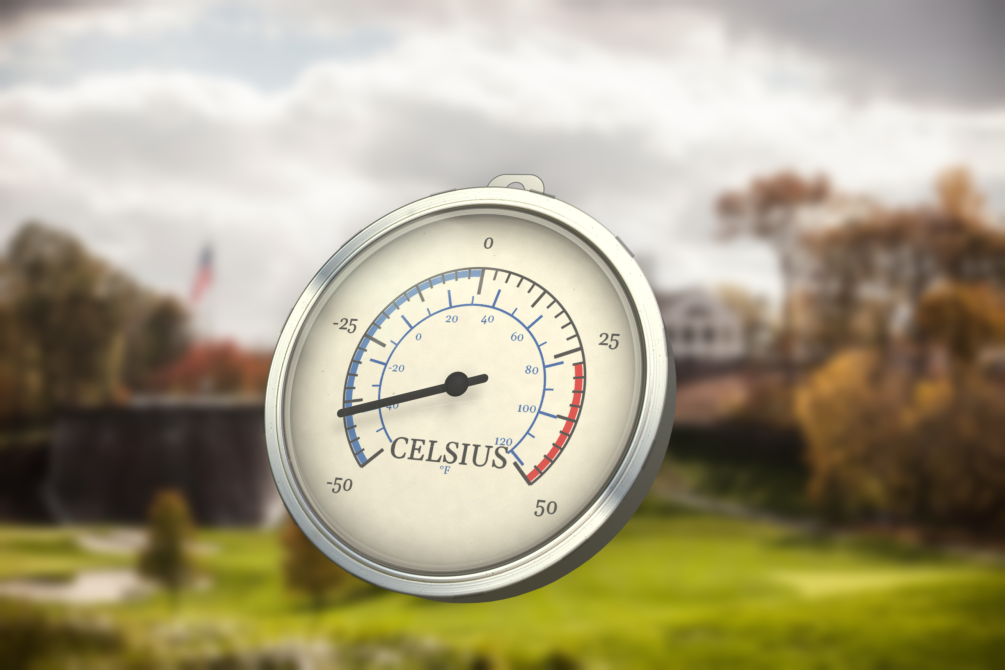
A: -40°C
